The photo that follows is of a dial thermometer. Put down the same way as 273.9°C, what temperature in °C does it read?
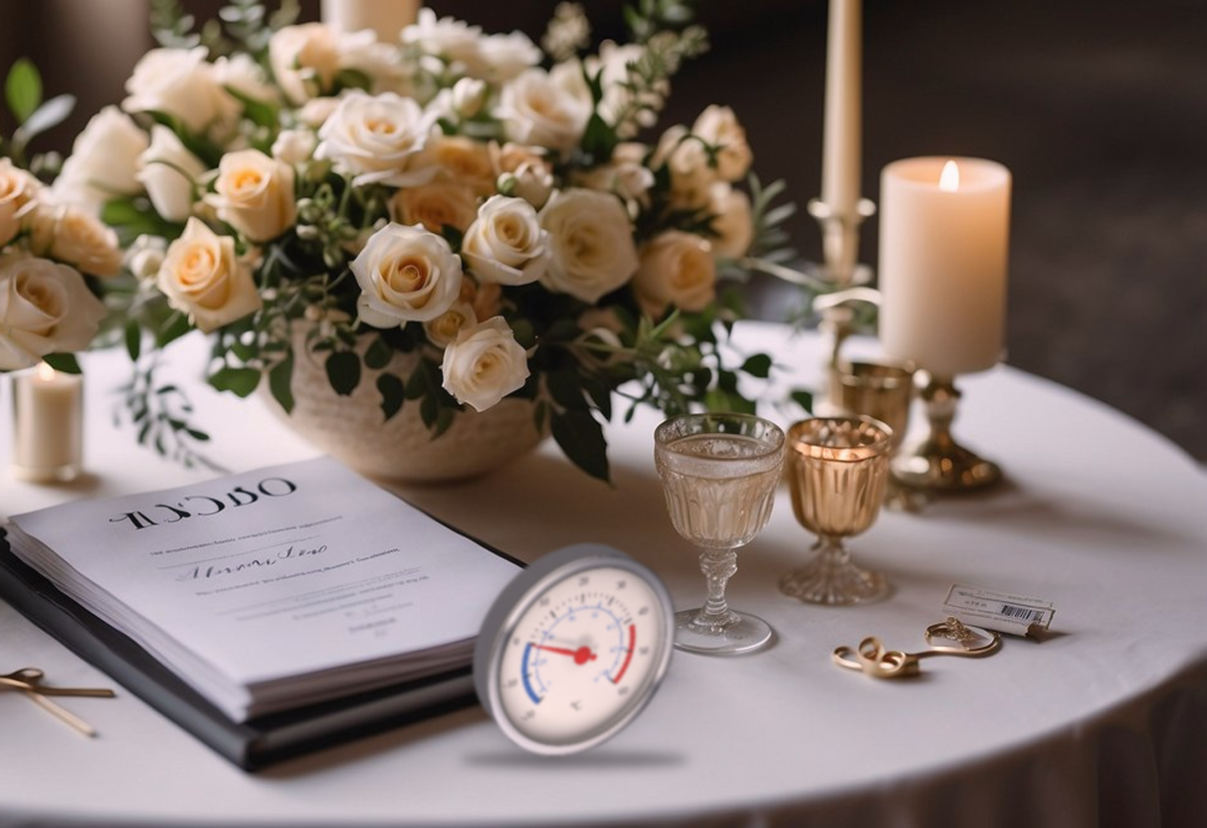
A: 0°C
